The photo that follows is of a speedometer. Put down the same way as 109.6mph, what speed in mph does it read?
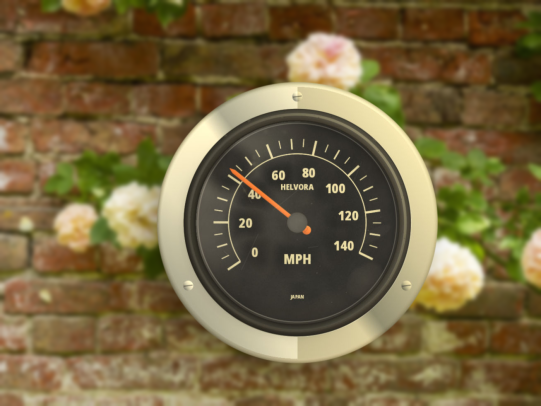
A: 42.5mph
